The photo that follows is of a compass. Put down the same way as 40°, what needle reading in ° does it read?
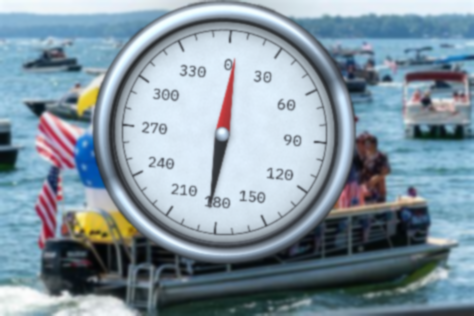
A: 5°
